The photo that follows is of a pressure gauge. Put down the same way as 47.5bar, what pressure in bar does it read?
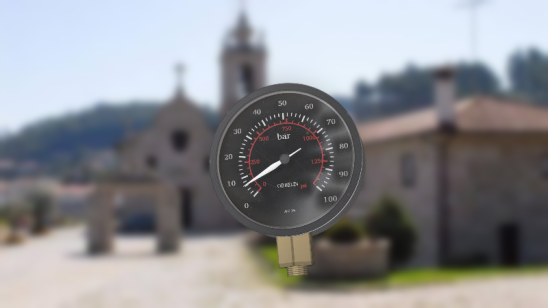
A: 6bar
